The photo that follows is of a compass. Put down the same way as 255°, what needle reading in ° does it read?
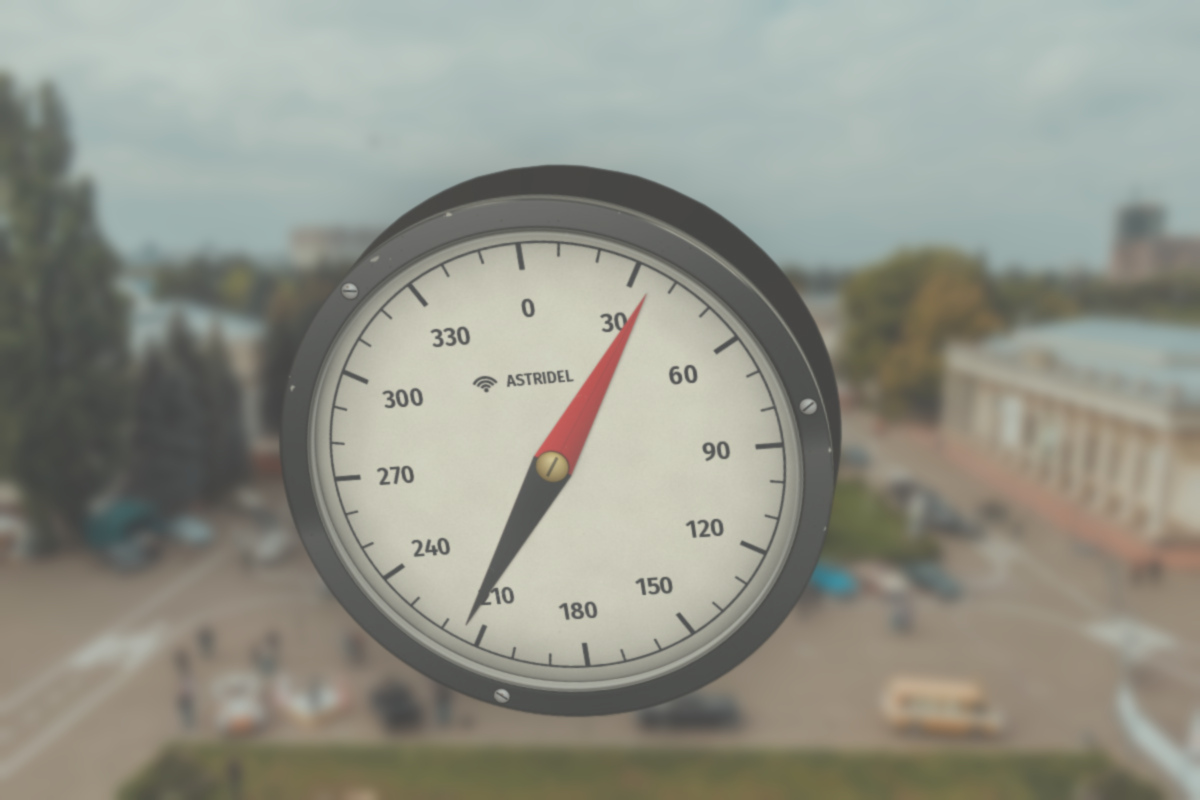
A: 35°
